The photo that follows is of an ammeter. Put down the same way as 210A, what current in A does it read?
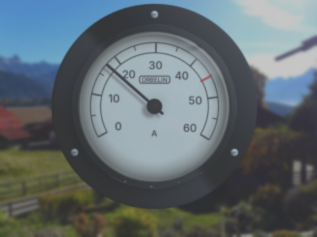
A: 17.5A
